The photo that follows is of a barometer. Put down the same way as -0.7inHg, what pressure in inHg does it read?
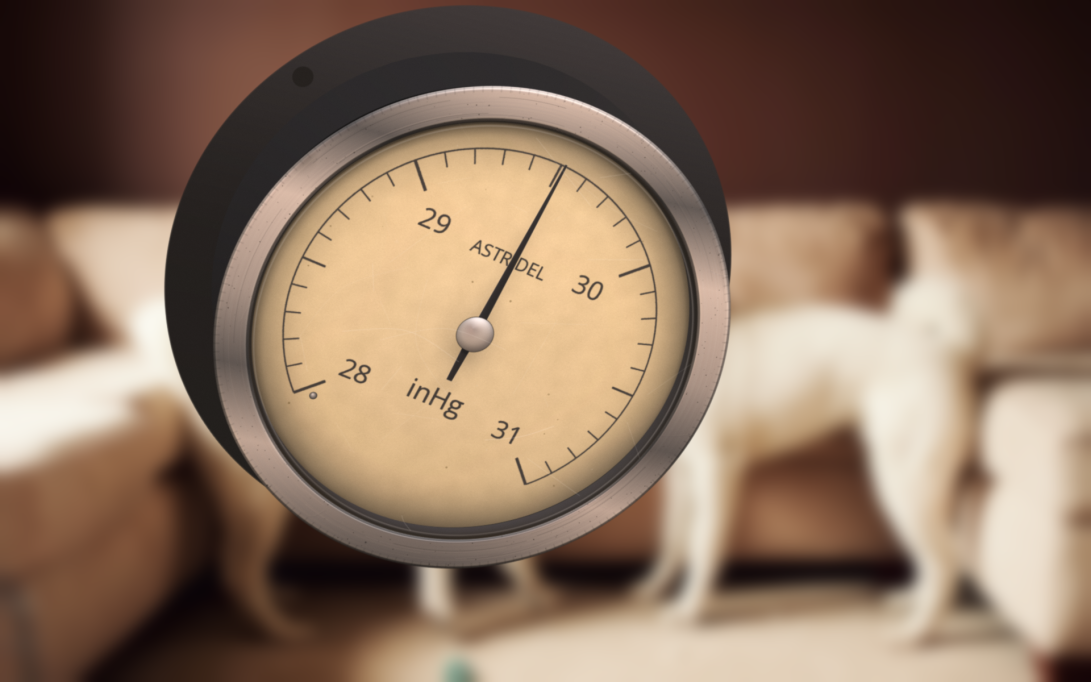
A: 29.5inHg
